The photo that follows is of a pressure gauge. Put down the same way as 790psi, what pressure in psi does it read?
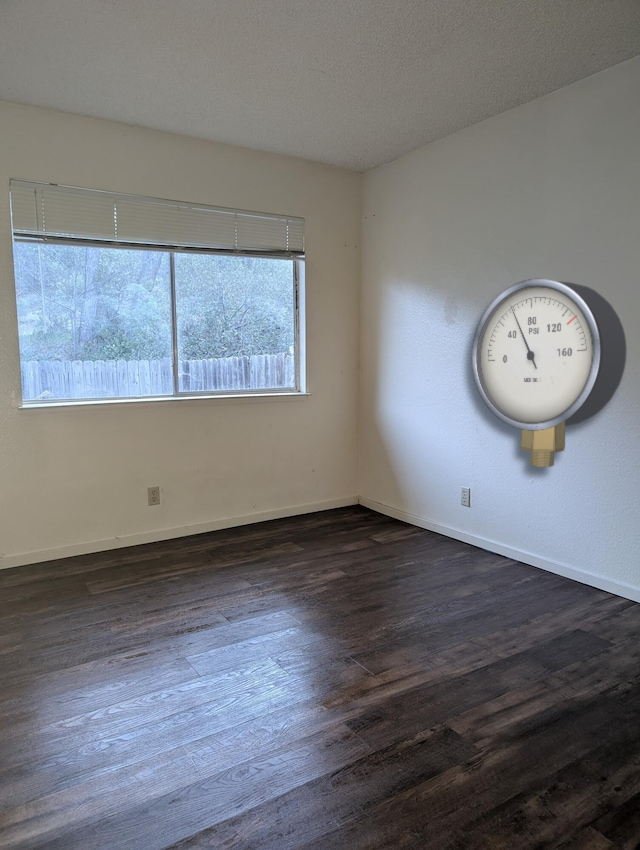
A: 60psi
